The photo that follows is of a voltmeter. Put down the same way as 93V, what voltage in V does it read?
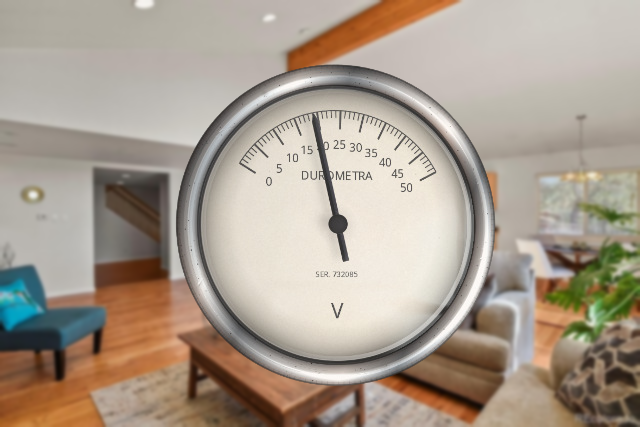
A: 19V
